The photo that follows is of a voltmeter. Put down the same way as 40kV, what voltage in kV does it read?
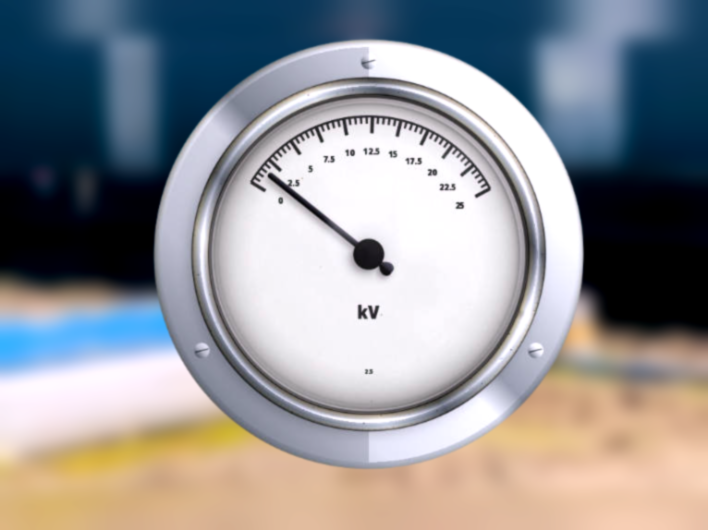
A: 1.5kV
